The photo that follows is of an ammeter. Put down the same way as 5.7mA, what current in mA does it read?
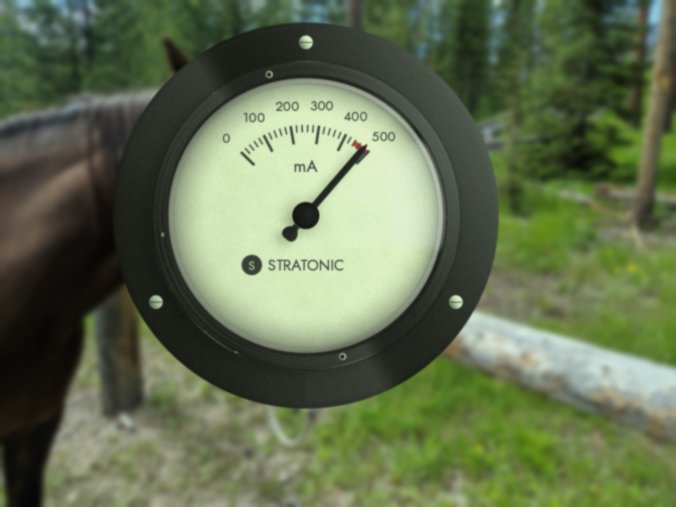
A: 480mA
